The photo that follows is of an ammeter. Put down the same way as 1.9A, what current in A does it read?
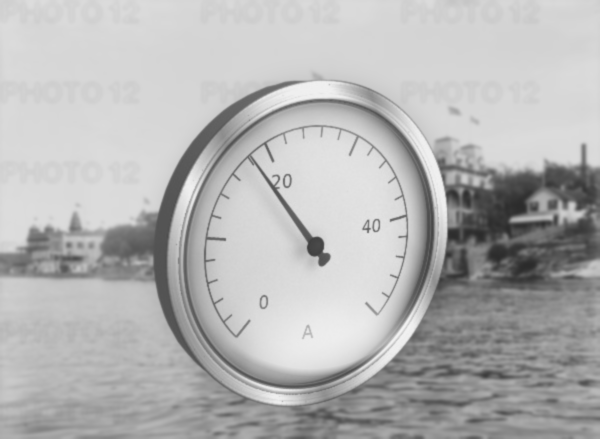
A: 18A
